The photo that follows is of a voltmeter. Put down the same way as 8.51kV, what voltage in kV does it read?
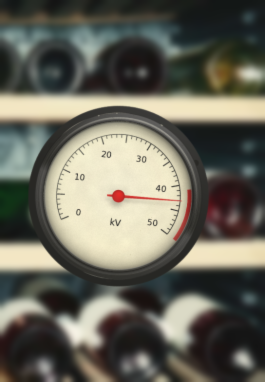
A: 43kV
